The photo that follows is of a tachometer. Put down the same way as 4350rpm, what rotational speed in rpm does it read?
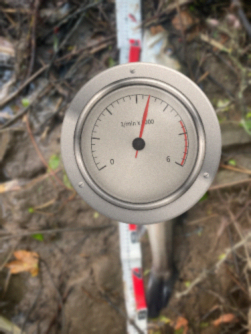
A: 3400rpm
